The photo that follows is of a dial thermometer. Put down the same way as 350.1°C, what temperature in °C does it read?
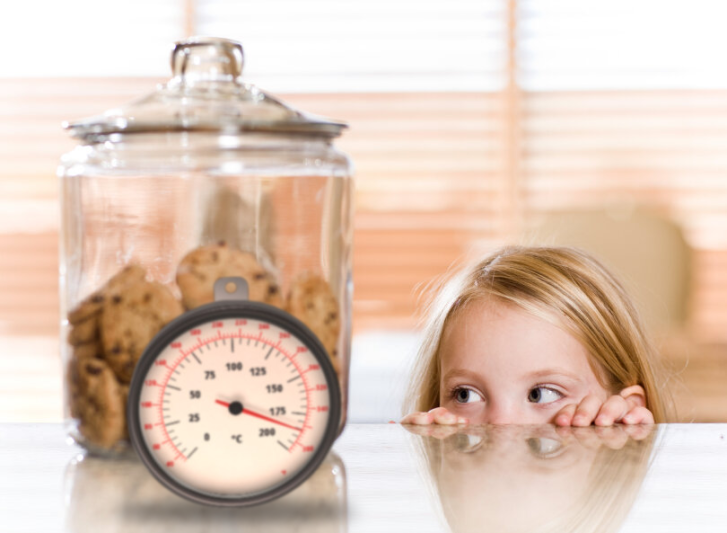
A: 185°C
